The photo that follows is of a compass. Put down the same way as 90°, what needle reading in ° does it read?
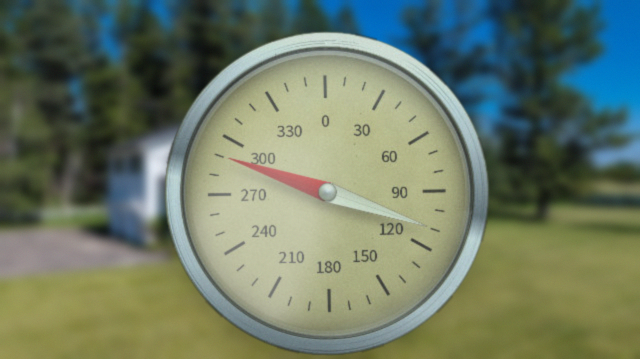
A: 290°
